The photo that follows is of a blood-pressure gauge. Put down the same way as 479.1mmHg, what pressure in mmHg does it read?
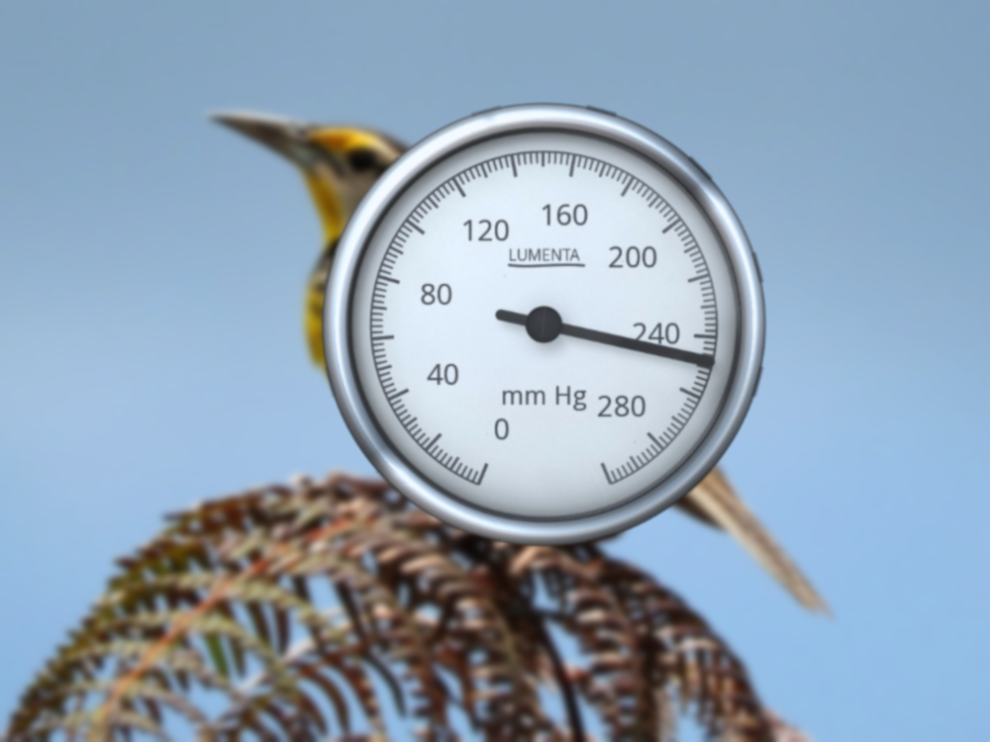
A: 248mmHg
